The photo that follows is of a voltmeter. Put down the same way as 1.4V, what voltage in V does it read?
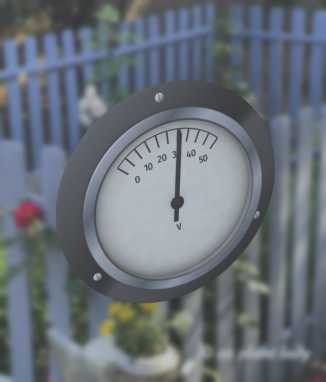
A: 30V
